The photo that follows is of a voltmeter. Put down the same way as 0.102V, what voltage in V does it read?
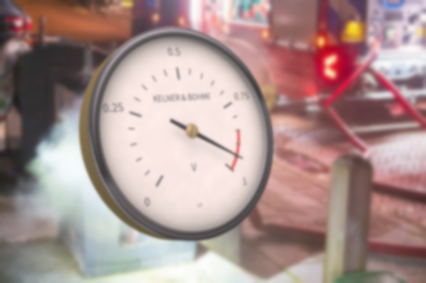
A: 0.95V
